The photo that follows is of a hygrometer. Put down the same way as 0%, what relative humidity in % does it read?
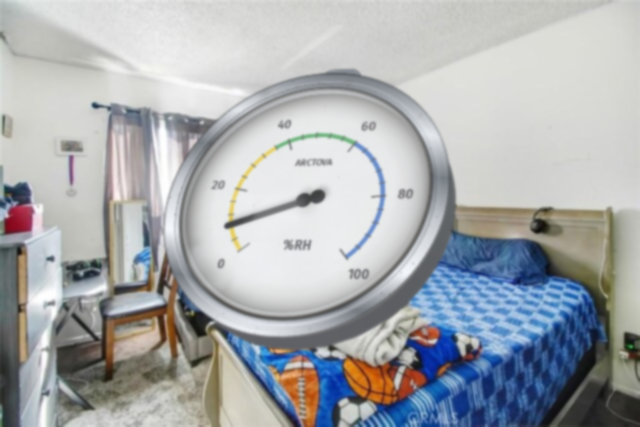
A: 8%
